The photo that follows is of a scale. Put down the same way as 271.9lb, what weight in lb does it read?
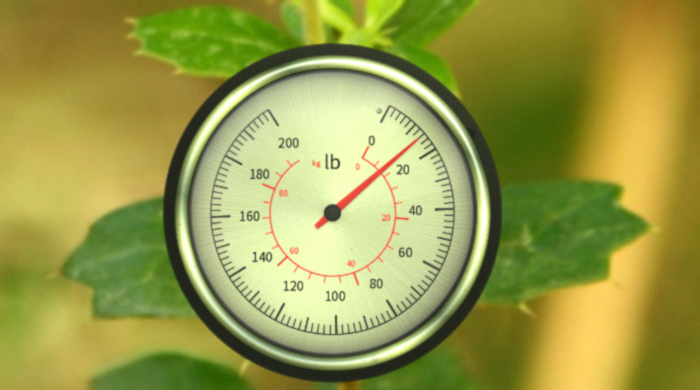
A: 14lb
